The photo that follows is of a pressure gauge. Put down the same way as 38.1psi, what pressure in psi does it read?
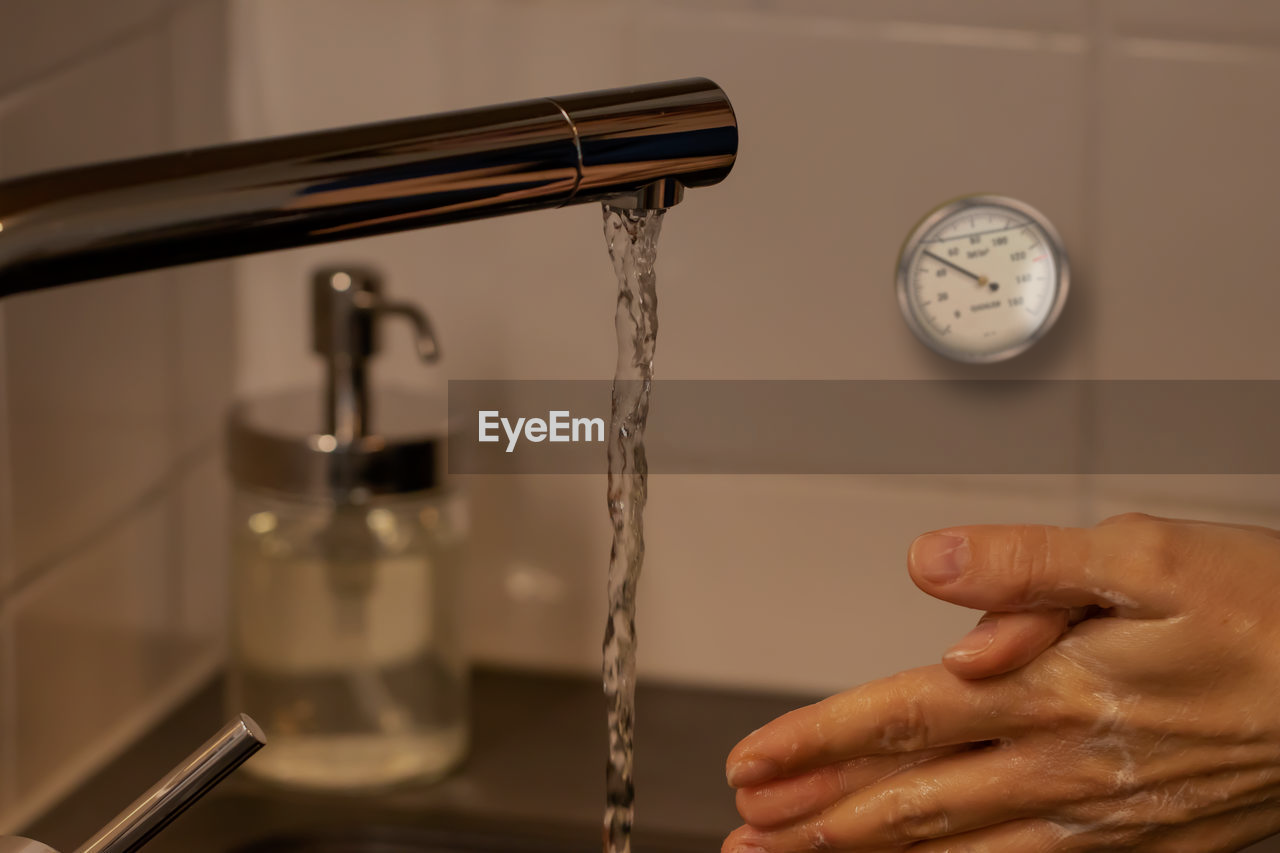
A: 50psi
